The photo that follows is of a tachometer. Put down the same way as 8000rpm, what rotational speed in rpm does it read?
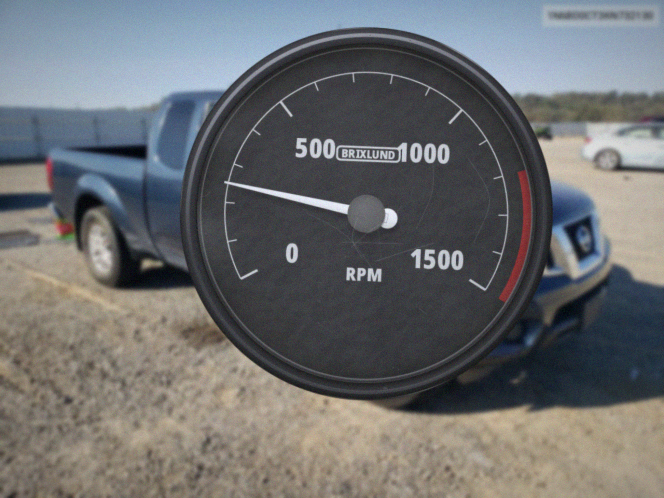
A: 250rpm
